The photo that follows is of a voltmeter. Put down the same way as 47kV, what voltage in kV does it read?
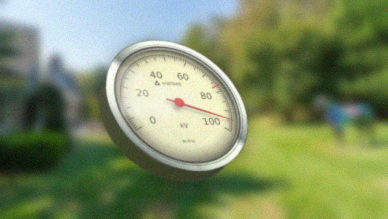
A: 95kV
